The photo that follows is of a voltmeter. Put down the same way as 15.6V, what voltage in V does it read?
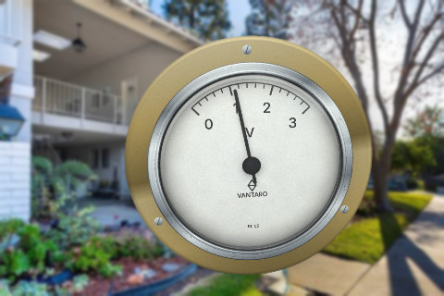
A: 1.1V
